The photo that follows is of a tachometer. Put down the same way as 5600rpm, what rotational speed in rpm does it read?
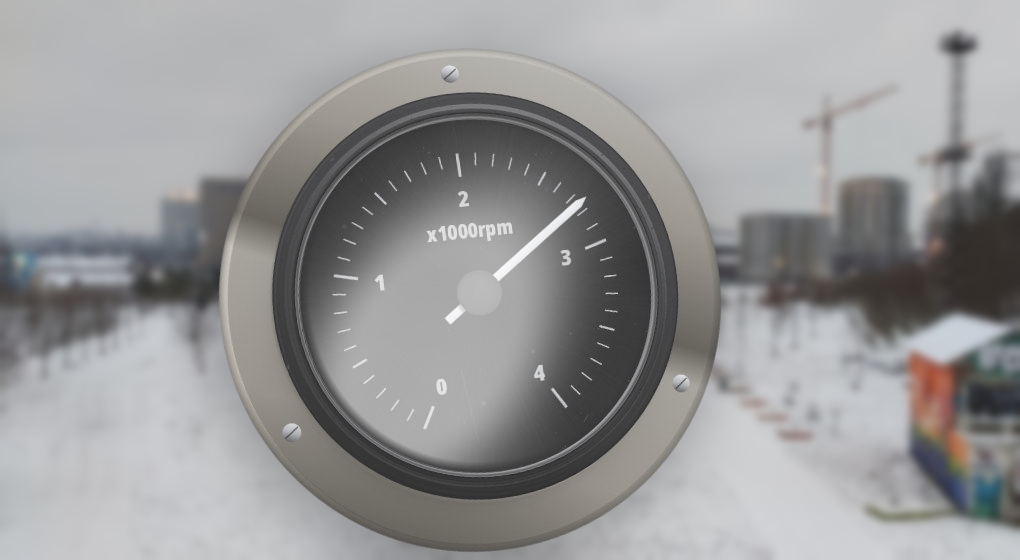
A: 2750rpm
